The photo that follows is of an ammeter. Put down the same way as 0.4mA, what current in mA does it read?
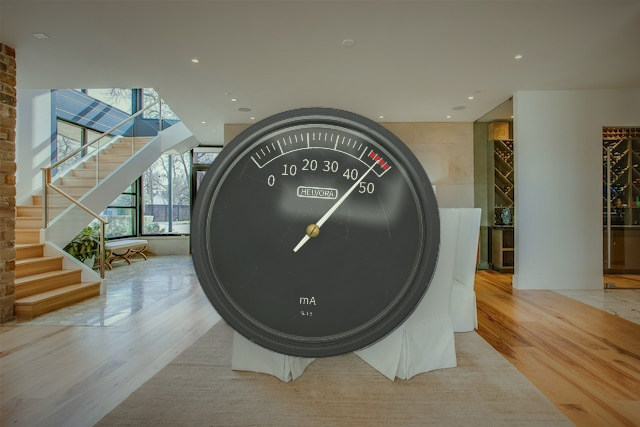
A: 46mA
